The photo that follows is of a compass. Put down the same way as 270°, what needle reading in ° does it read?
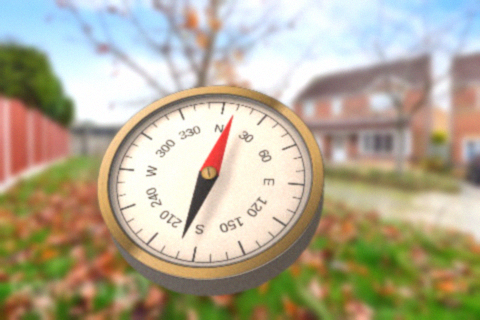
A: 10°
